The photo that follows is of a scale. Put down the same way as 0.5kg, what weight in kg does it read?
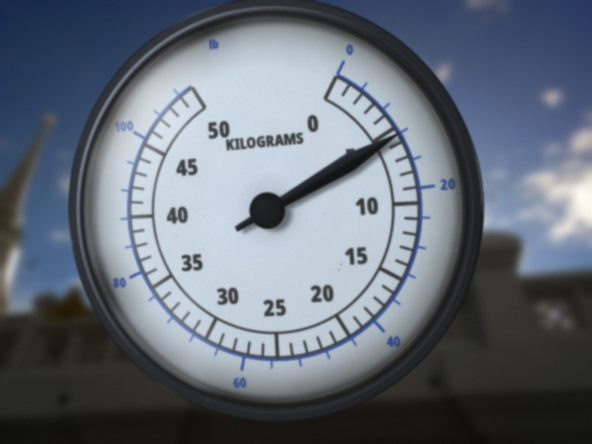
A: 5.5kg
